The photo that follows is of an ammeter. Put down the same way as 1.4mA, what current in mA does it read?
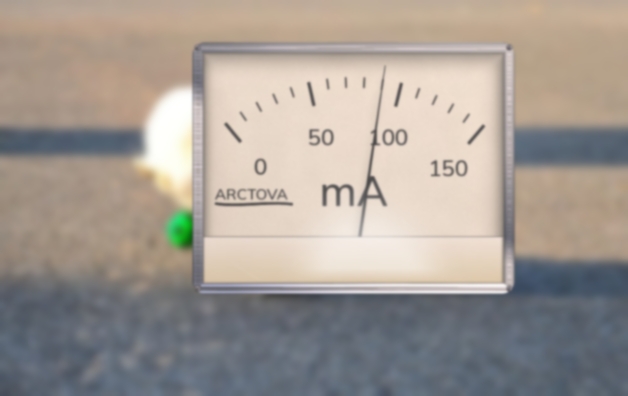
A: 90mA
